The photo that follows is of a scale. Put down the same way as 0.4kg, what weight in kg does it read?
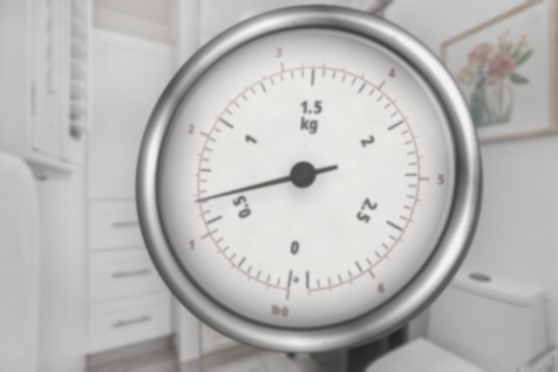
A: 0.6kg
